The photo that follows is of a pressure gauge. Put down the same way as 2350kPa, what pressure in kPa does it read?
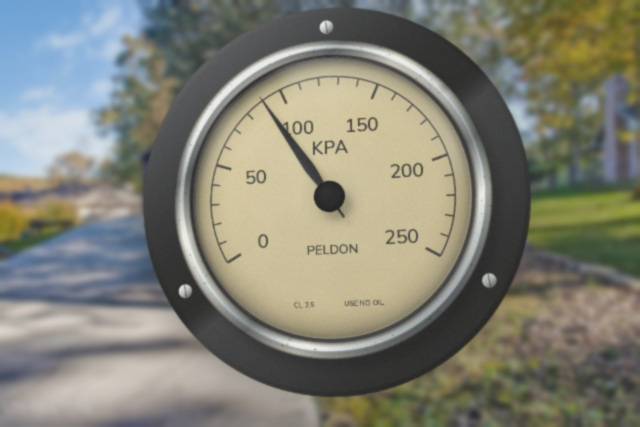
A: 90kPa
